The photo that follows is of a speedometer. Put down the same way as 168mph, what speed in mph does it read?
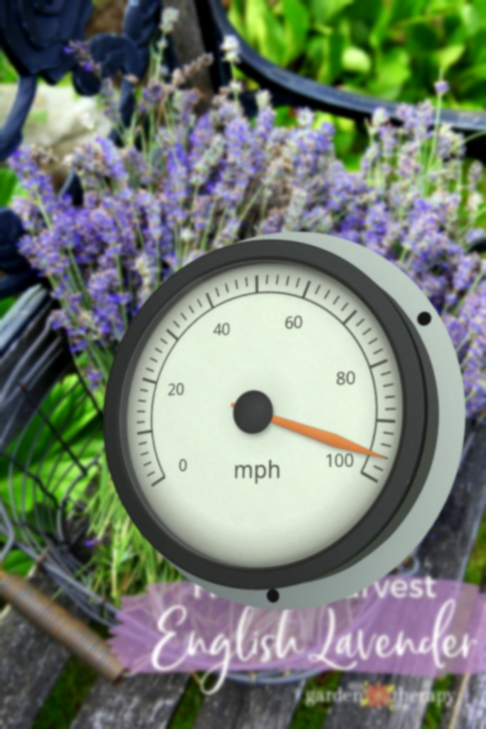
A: 96mph
